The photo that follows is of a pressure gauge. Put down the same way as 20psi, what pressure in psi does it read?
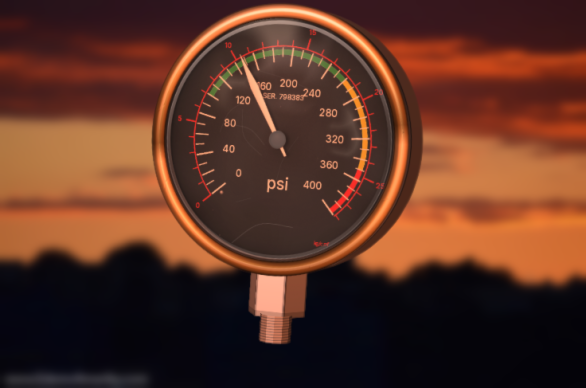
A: 150psi
